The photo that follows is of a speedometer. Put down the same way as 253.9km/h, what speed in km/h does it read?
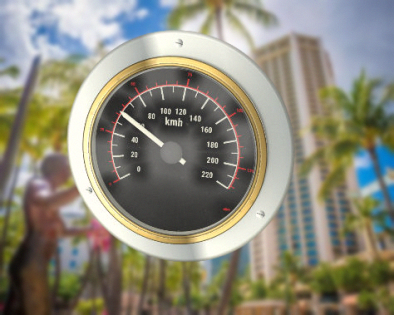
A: 60km/h
